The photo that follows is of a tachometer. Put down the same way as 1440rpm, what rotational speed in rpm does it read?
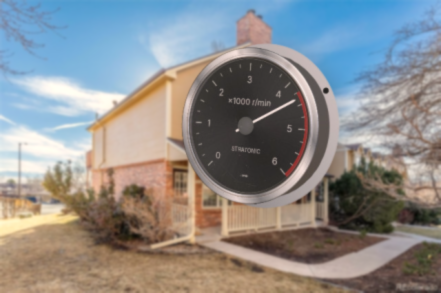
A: 4375rpm
